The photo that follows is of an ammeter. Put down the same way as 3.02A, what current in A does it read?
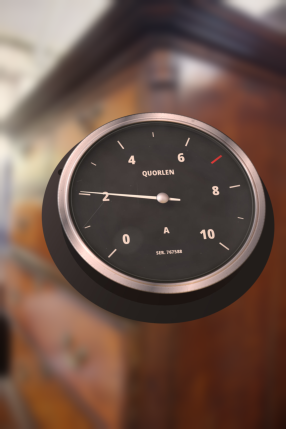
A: 2A
